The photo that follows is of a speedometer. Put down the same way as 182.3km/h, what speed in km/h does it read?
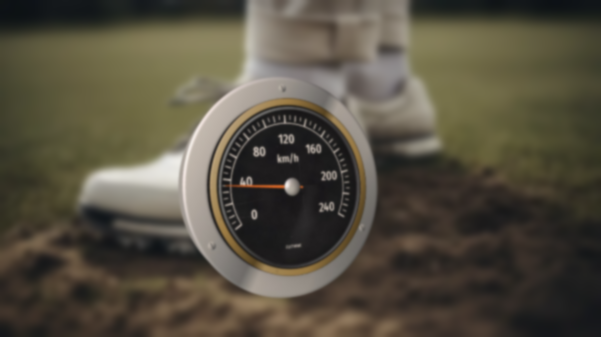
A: 35km/h
